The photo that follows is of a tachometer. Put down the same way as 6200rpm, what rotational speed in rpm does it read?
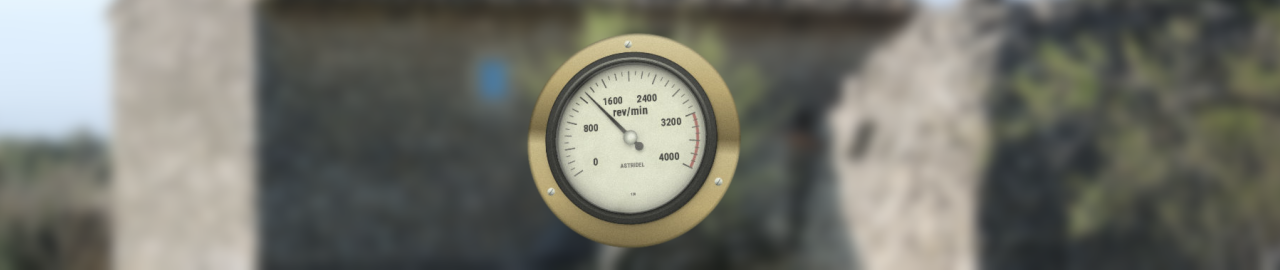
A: 1300rpm
